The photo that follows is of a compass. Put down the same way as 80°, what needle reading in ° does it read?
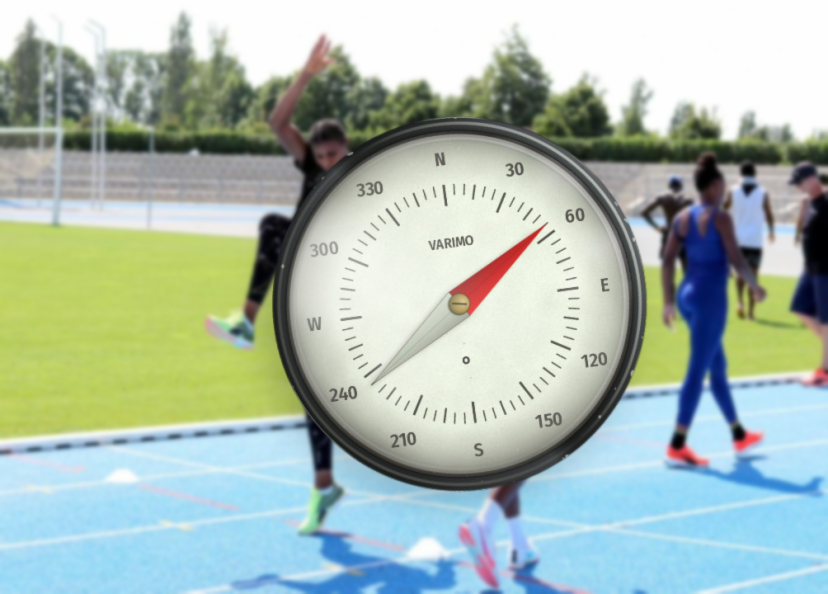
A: 55°
